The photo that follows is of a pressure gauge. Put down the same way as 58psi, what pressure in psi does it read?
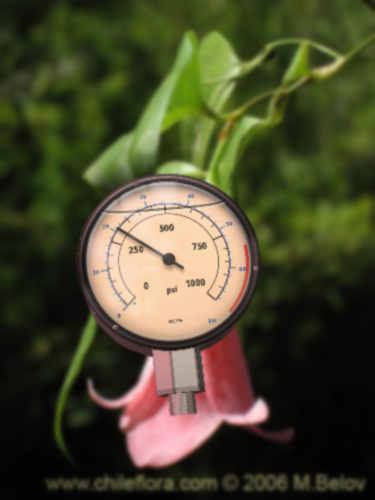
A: 300psi
